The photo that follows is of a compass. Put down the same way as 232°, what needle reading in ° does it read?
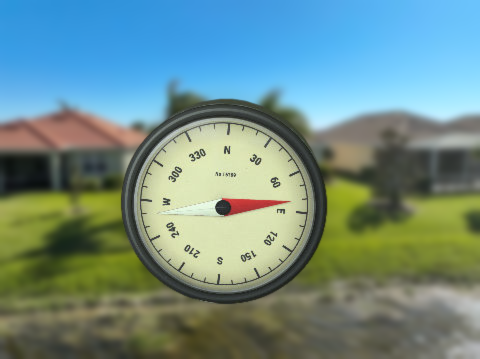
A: 80°
